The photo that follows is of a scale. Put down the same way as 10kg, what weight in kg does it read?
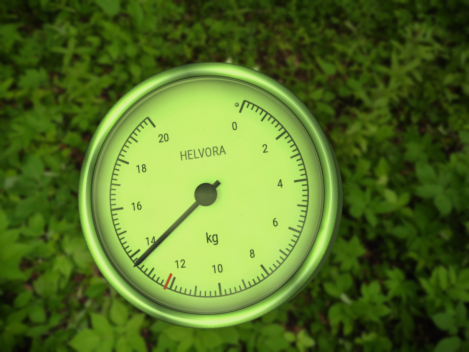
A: 13.6kg
